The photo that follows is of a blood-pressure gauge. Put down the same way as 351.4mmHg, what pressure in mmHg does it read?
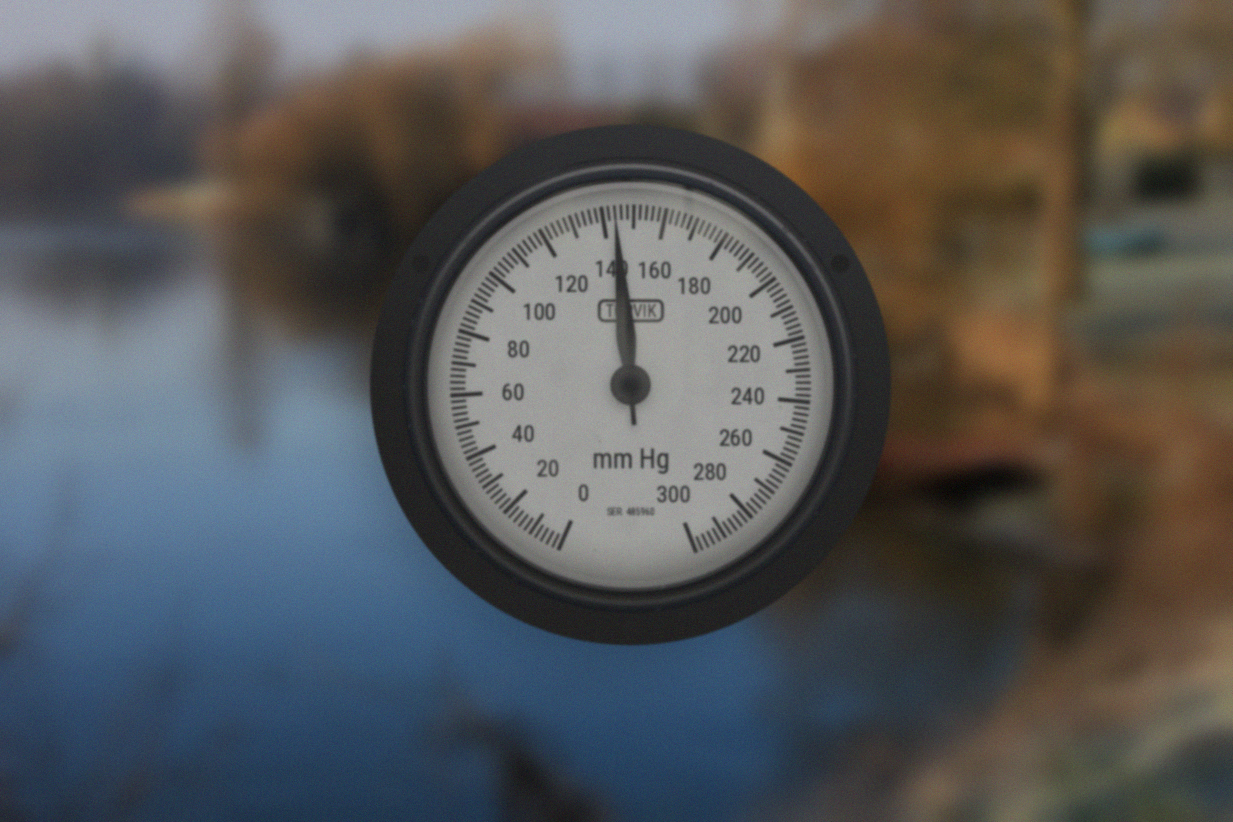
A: 144mmHg
